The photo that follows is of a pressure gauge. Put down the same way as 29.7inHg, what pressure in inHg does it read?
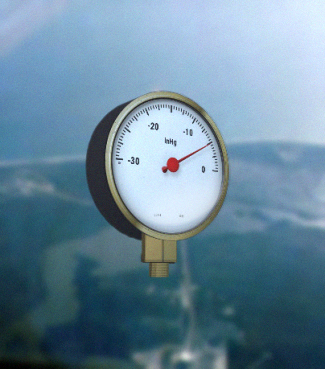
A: -5inHg
